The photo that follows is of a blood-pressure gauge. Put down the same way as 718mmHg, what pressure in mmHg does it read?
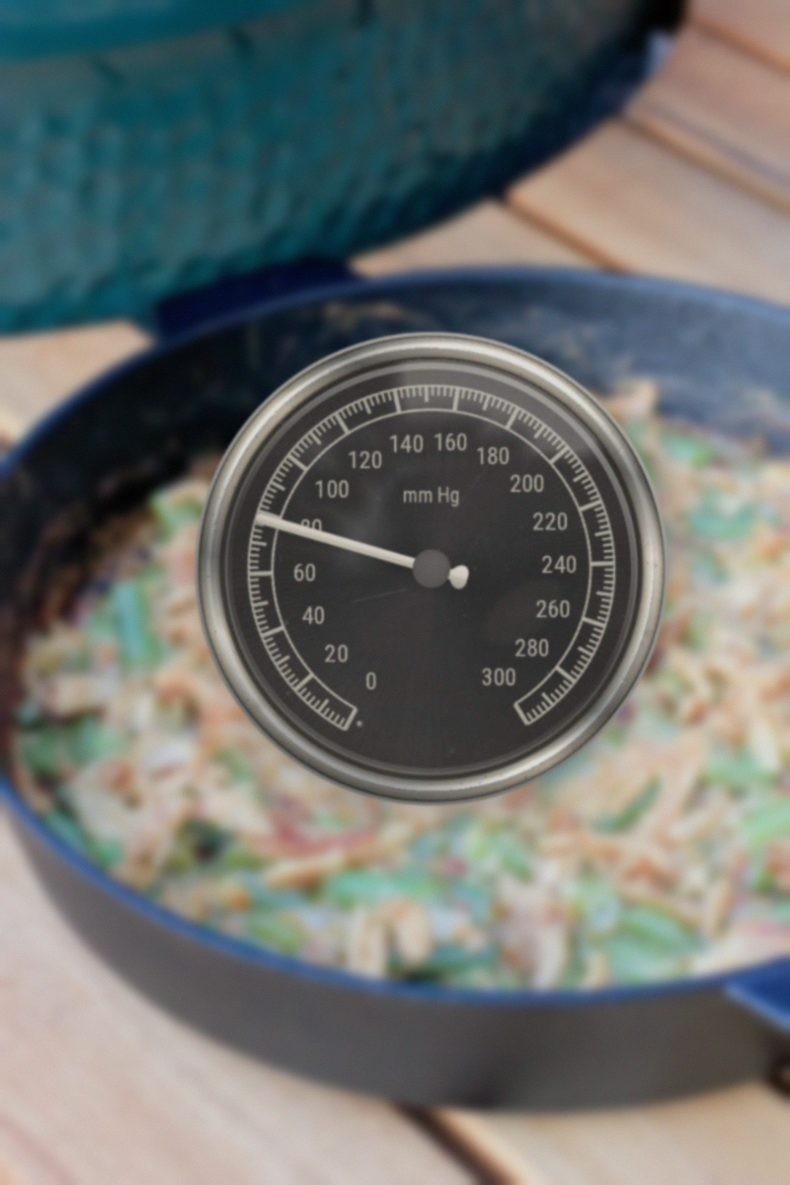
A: 78mmHg
